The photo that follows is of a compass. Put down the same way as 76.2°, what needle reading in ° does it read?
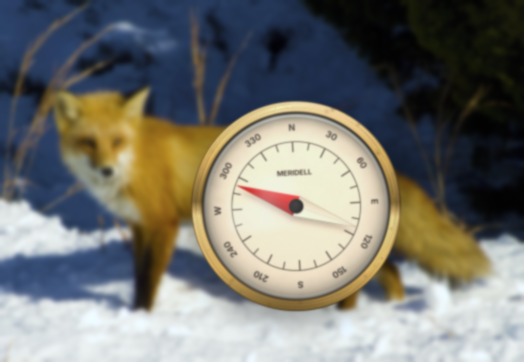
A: 292.5°
